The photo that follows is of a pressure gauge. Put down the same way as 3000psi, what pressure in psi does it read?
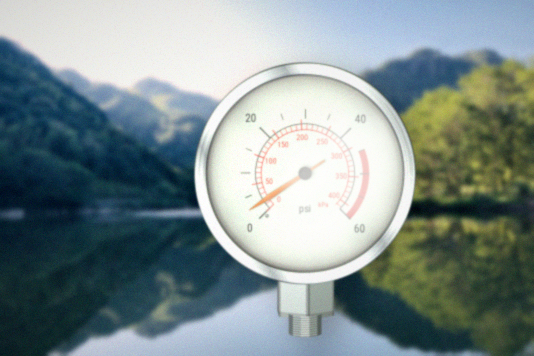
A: 2.5psi
